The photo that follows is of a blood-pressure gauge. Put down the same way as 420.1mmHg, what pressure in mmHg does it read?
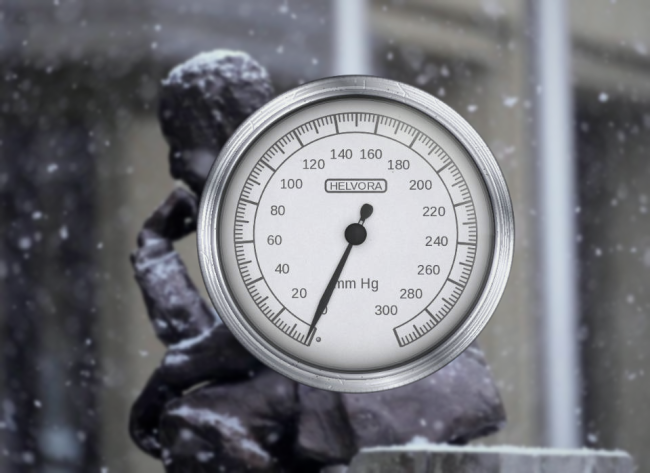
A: 2mmHg
